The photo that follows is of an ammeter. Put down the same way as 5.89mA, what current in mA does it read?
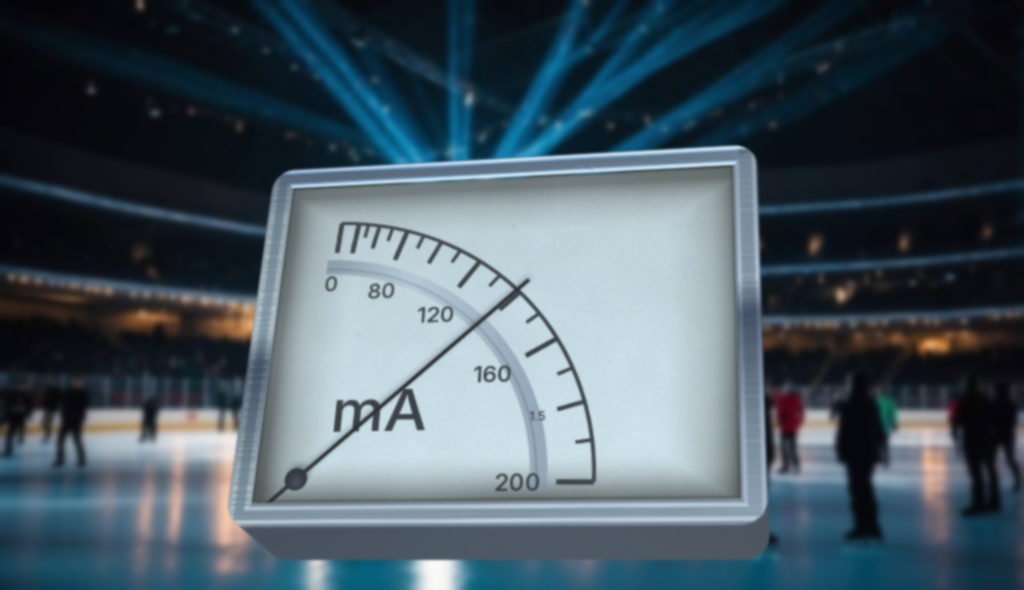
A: 140mA
